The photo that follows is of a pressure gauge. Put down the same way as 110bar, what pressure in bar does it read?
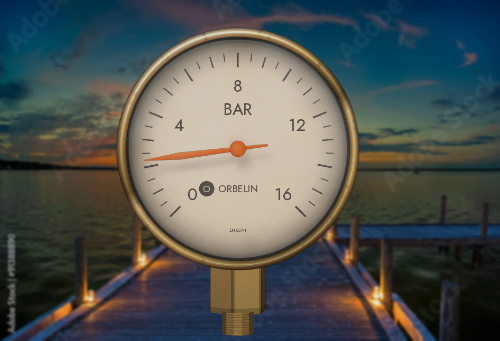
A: 2.25bar
